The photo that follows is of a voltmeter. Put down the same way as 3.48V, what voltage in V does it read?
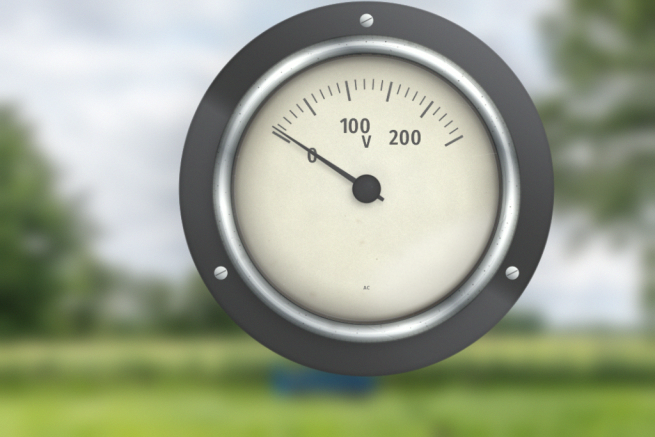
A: 5V
